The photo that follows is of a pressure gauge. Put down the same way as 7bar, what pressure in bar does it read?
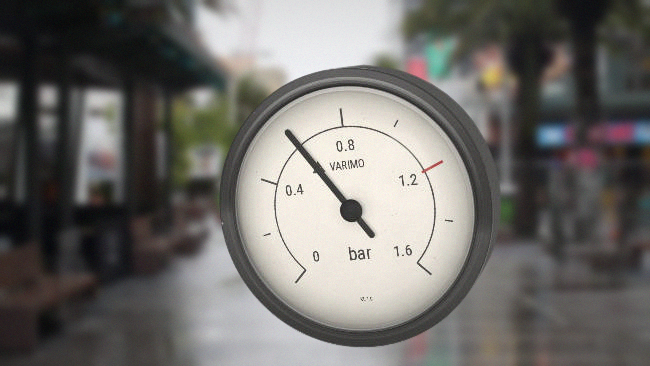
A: 0.6bar
